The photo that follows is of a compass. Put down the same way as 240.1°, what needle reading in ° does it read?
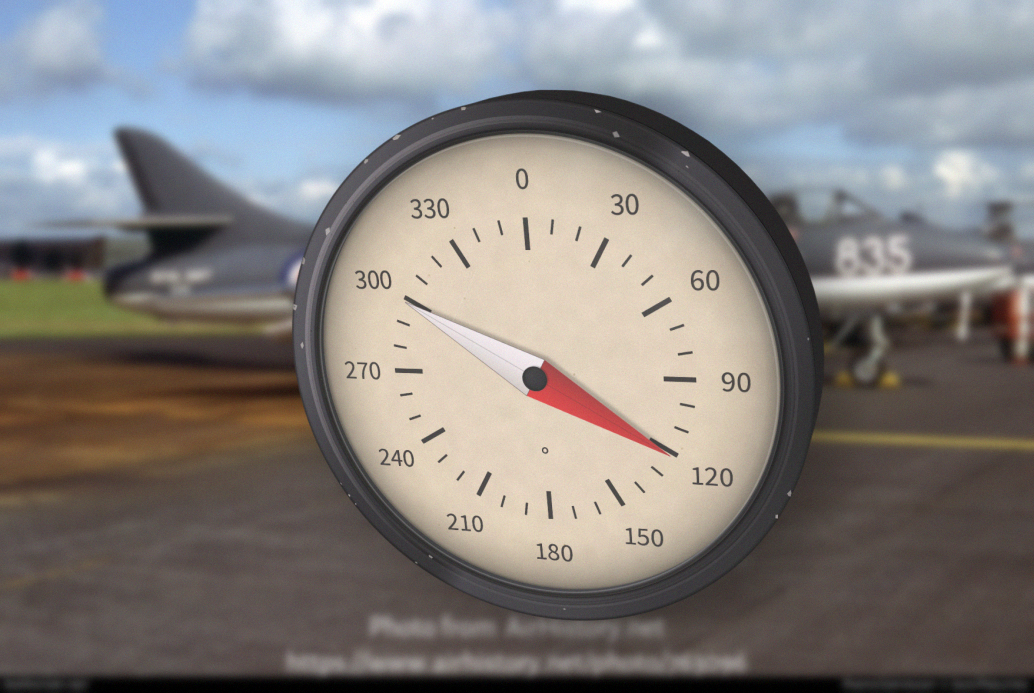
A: 120°
